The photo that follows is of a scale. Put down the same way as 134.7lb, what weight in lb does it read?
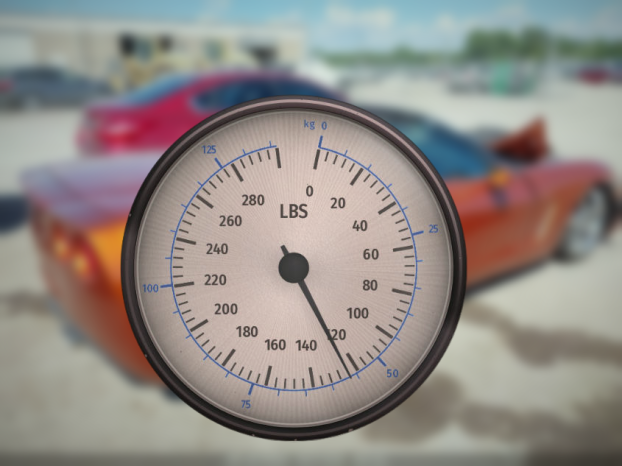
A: 124lb
